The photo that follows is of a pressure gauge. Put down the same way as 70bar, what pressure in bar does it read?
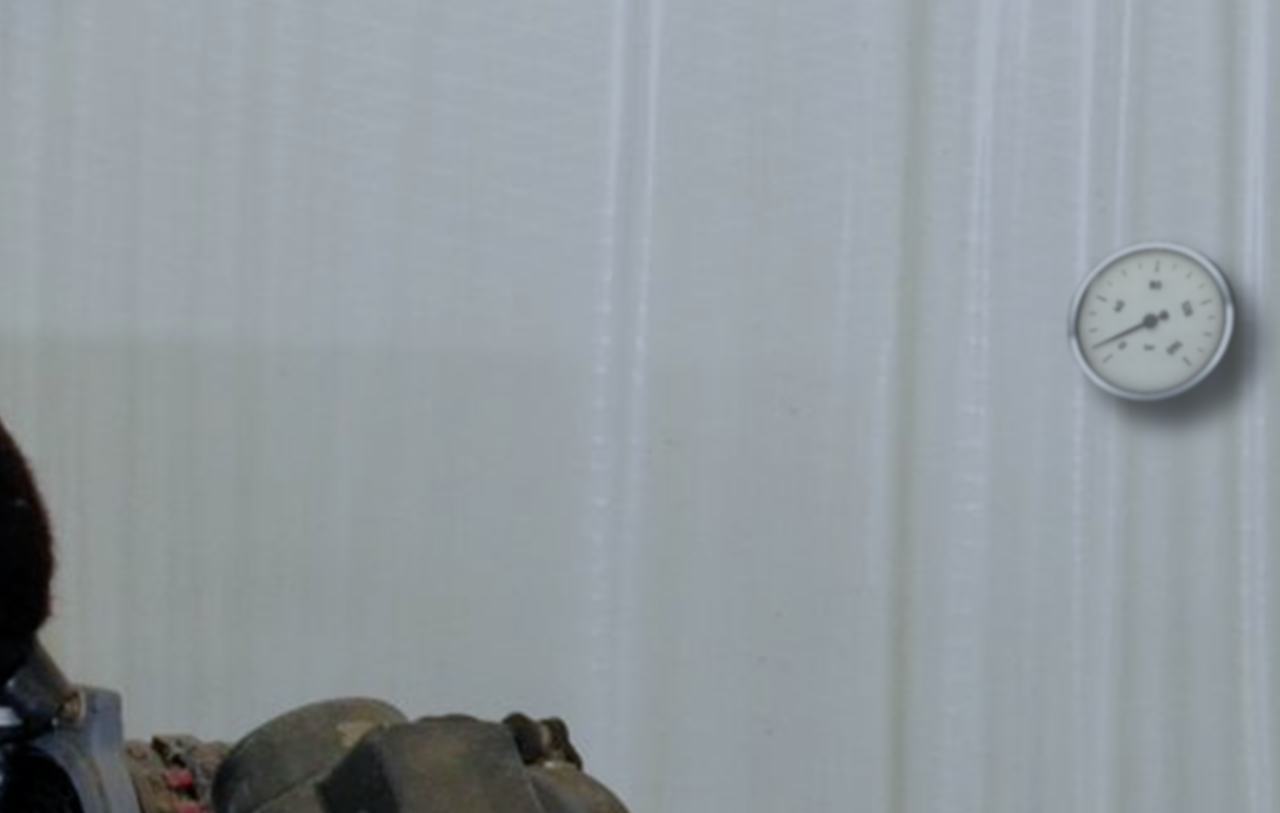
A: 10bar
